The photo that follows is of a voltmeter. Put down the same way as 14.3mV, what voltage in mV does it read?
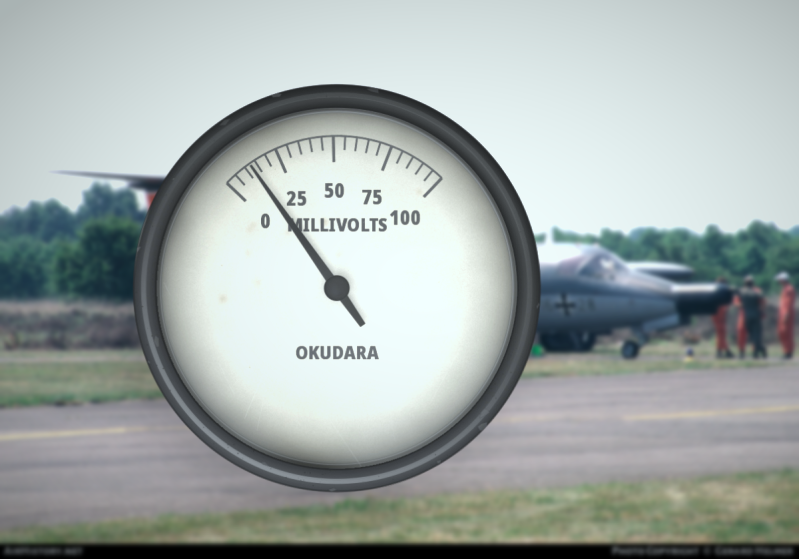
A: 12.5mV
